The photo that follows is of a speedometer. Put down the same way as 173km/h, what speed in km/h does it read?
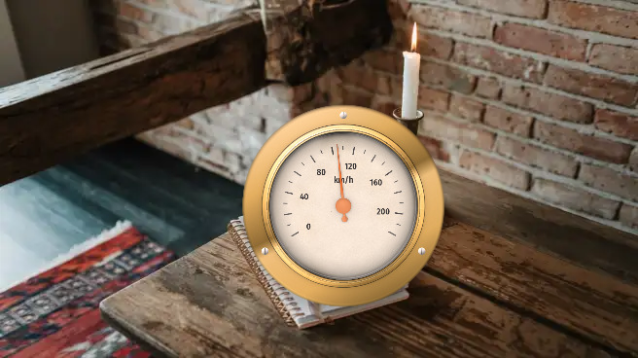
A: 105km/h
